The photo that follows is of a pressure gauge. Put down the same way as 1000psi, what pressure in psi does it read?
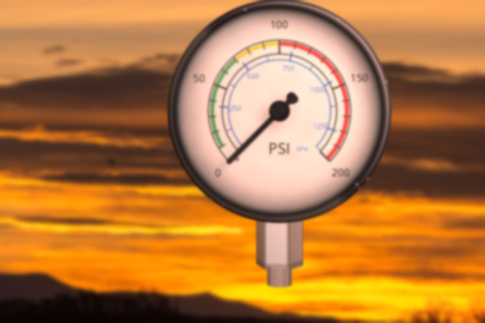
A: 0psi
